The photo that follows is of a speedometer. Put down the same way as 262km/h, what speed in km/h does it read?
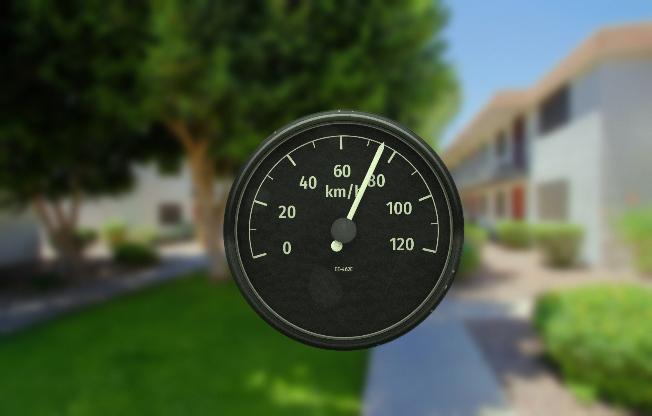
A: 75km/h
